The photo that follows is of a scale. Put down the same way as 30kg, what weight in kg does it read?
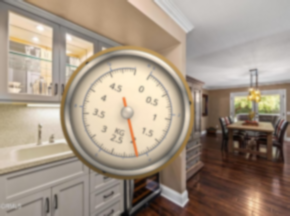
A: 2kg
